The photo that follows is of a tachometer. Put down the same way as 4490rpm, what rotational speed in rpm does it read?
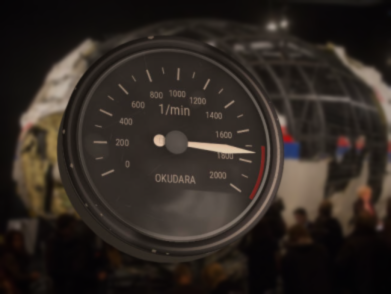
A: 1750rpm
